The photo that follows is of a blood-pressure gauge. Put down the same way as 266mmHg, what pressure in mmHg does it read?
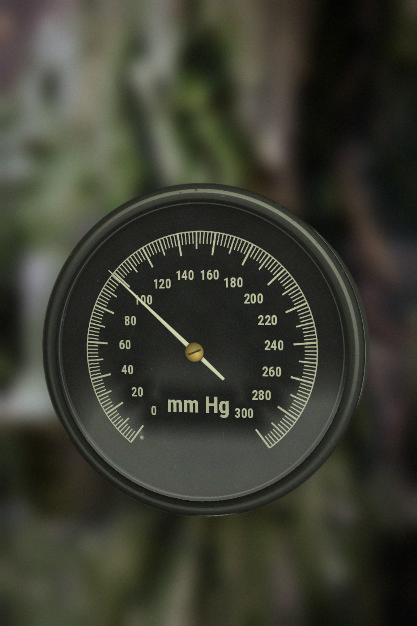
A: 100mmHg
